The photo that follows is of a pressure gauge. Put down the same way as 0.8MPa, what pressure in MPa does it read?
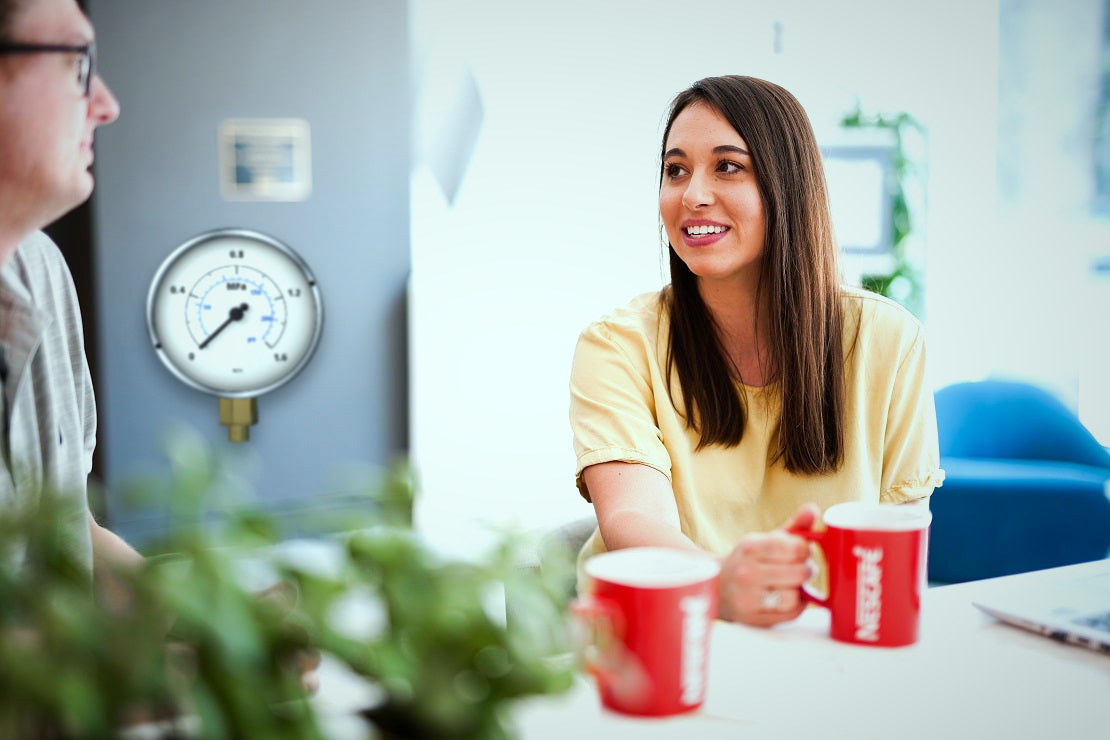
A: 0MPa
